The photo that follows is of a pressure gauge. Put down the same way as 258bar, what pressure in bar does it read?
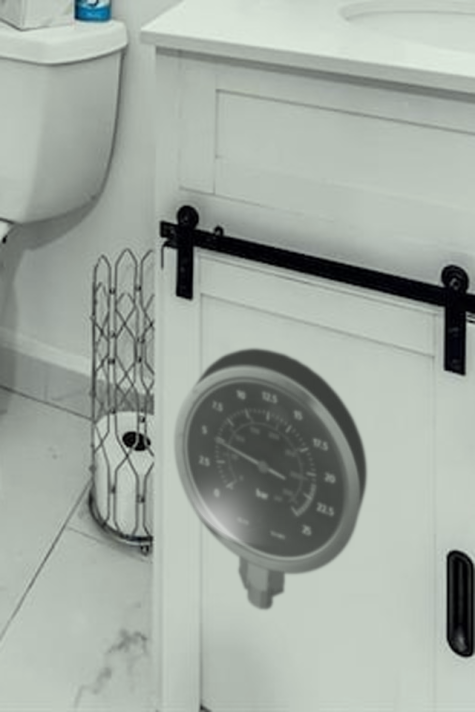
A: 5bar
